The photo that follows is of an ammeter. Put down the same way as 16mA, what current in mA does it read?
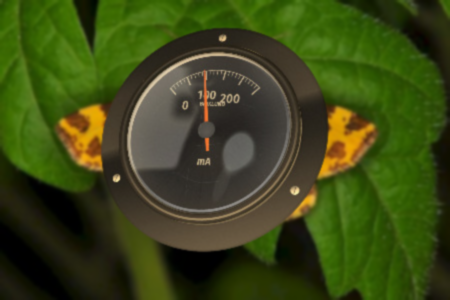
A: 100mA
